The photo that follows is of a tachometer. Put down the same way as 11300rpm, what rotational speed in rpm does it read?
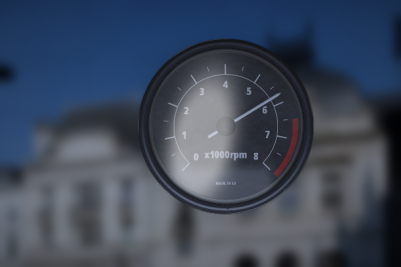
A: 5750rpm
